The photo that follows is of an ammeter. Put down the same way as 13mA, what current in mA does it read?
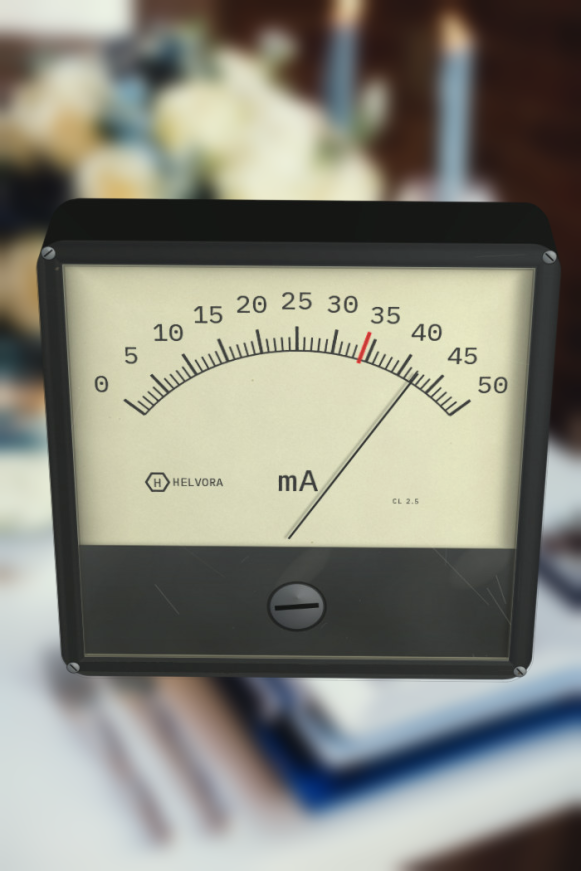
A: 42mA
